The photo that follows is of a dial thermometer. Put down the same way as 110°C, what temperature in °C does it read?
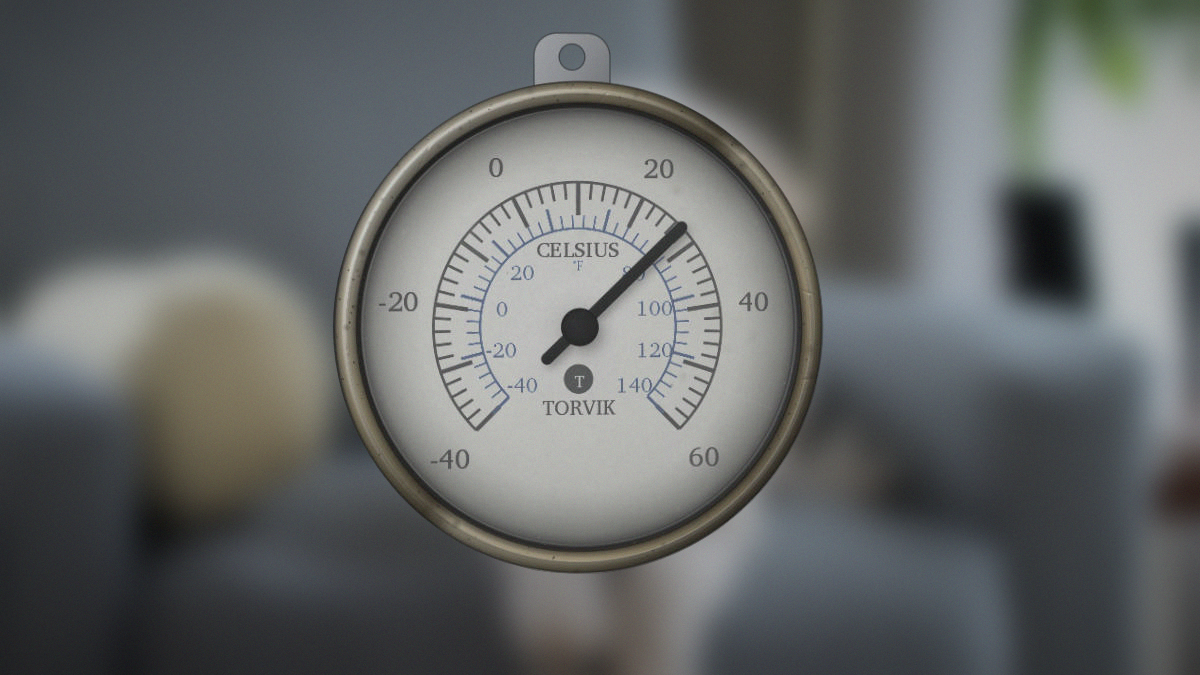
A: 27°C
